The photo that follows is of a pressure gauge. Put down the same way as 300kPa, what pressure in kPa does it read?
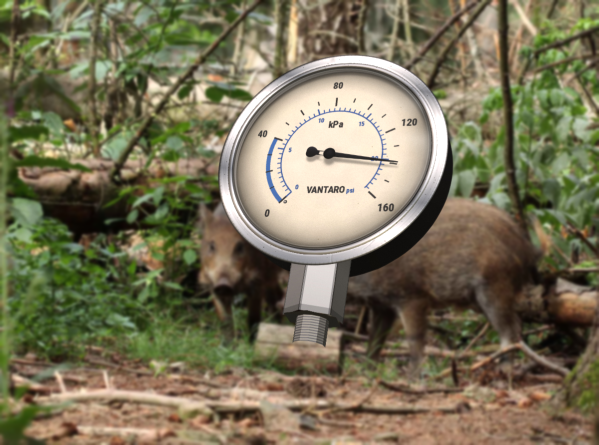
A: 140kPa
